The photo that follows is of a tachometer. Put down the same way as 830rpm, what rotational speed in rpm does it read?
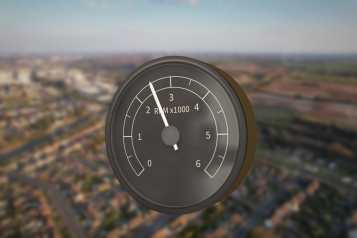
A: 2500rpm
